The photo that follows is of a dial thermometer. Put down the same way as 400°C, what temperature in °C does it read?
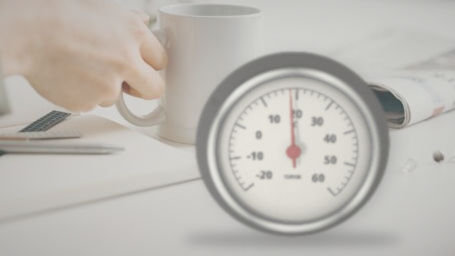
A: 18°C
